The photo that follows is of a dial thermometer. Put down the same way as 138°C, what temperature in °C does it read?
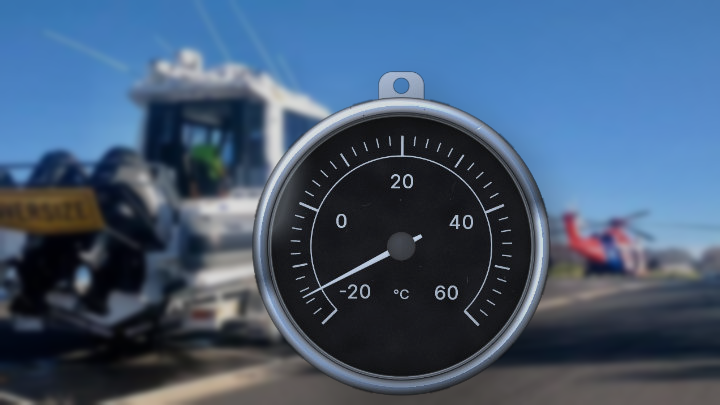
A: -15°C
